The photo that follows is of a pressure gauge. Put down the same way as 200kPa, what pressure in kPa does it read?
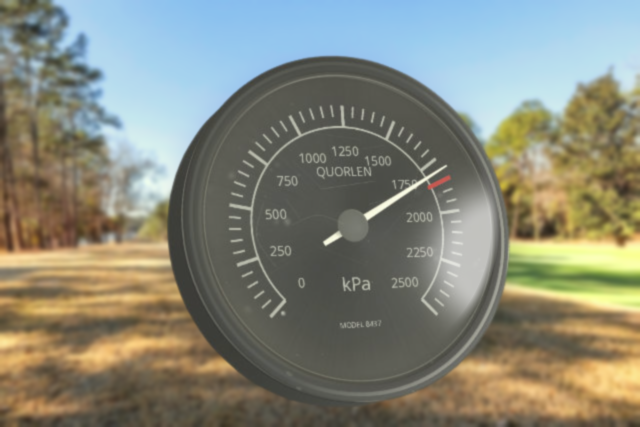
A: 1800kPa
